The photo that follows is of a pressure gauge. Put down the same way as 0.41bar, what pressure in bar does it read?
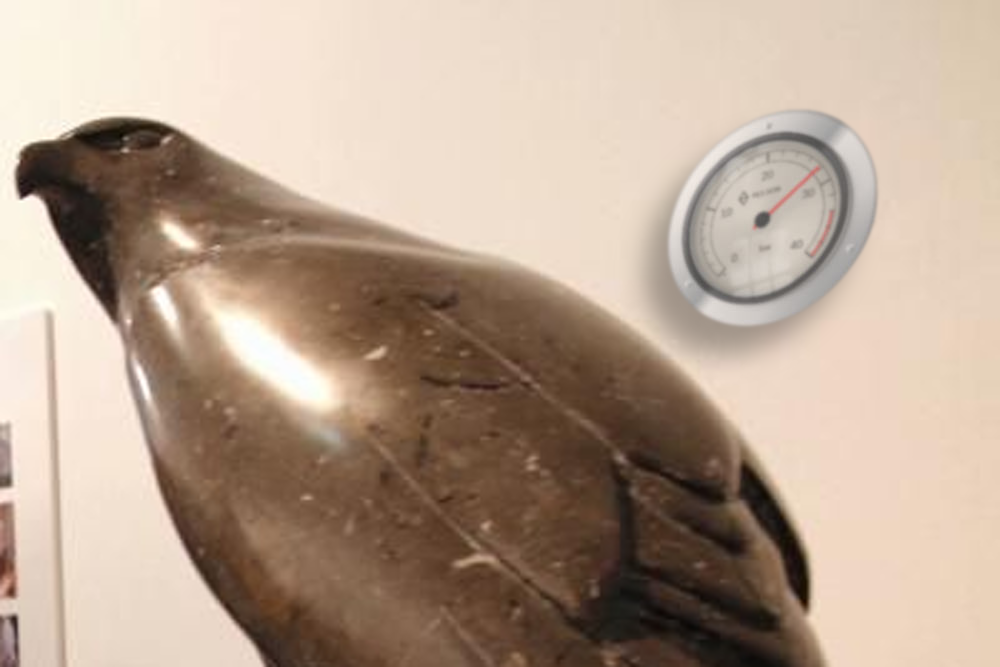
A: 28bar
